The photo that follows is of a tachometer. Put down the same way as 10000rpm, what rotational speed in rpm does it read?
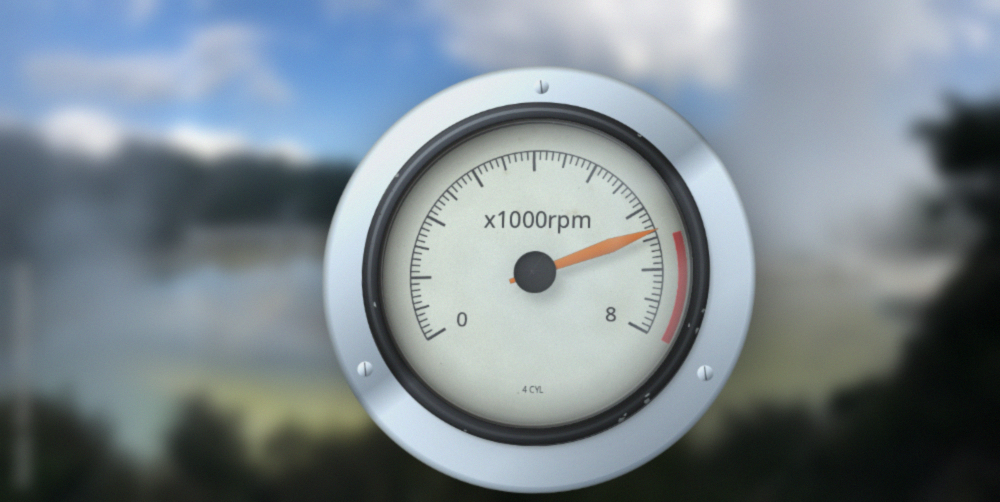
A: 6400rpm
